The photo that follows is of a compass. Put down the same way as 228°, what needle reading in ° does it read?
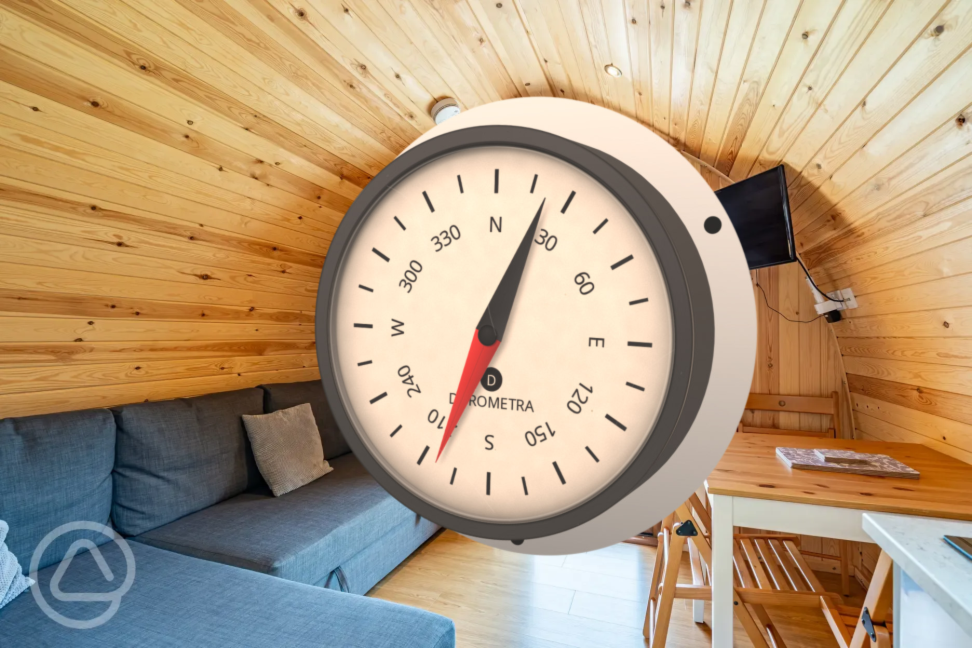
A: 202.5°
